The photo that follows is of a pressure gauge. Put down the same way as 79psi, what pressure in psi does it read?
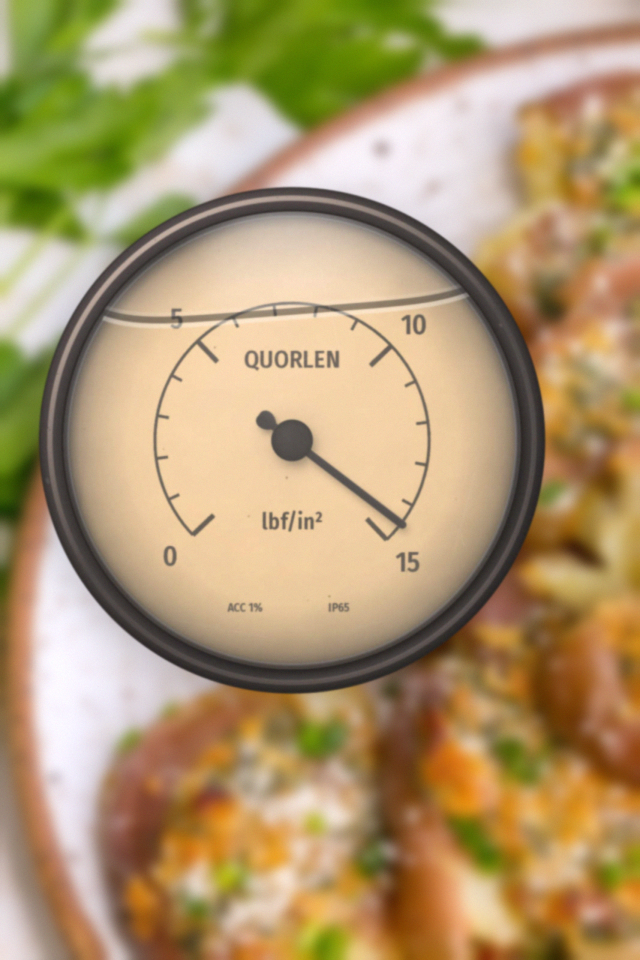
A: 14.5psi
